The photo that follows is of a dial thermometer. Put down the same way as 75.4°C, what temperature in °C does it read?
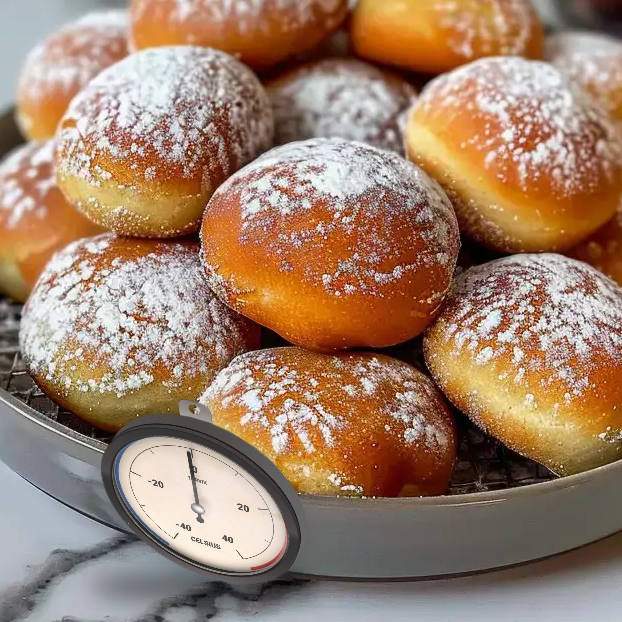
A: 0°C
